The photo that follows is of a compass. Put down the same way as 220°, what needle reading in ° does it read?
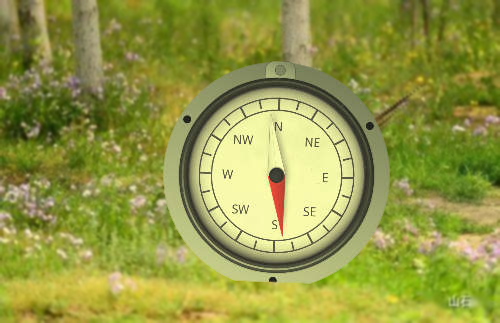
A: 172.5°
